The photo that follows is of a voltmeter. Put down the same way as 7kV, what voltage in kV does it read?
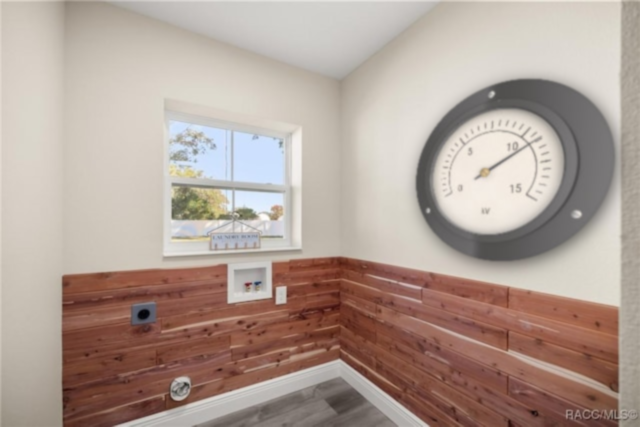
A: 11kV
